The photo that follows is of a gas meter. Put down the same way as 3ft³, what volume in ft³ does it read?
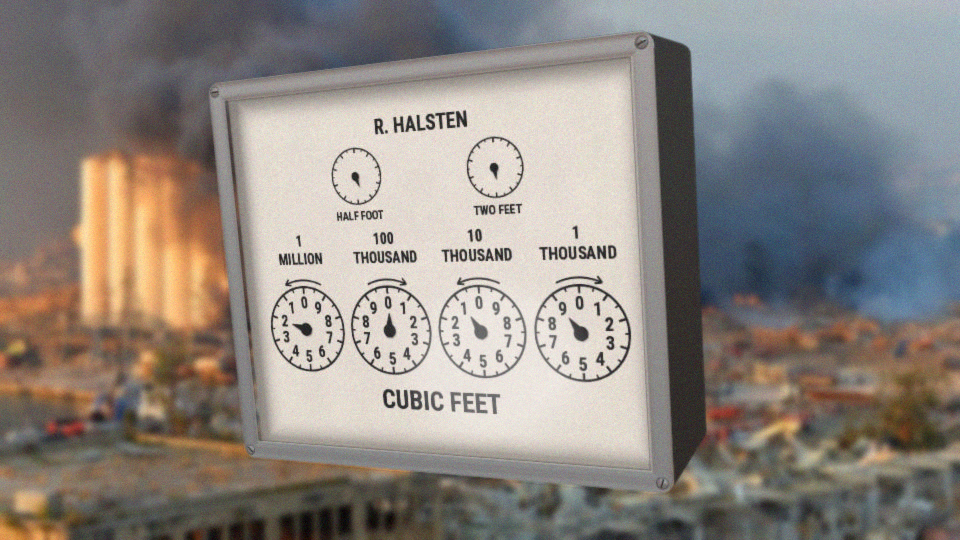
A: 200900ft³
